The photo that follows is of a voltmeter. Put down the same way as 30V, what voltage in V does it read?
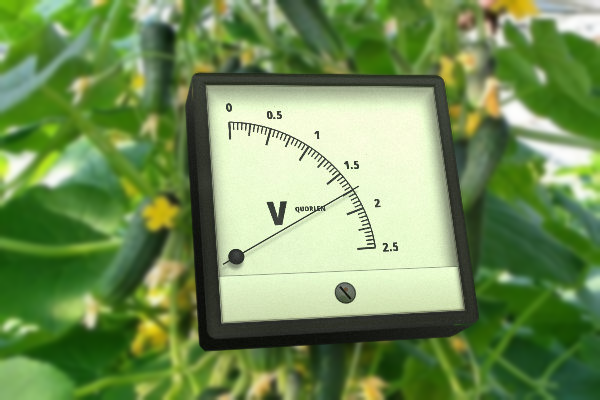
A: 1.75V
